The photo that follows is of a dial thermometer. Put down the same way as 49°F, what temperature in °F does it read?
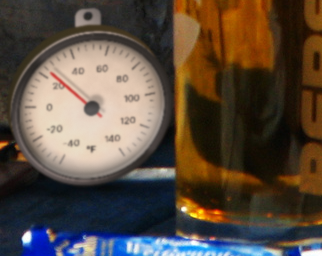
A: 24°F
